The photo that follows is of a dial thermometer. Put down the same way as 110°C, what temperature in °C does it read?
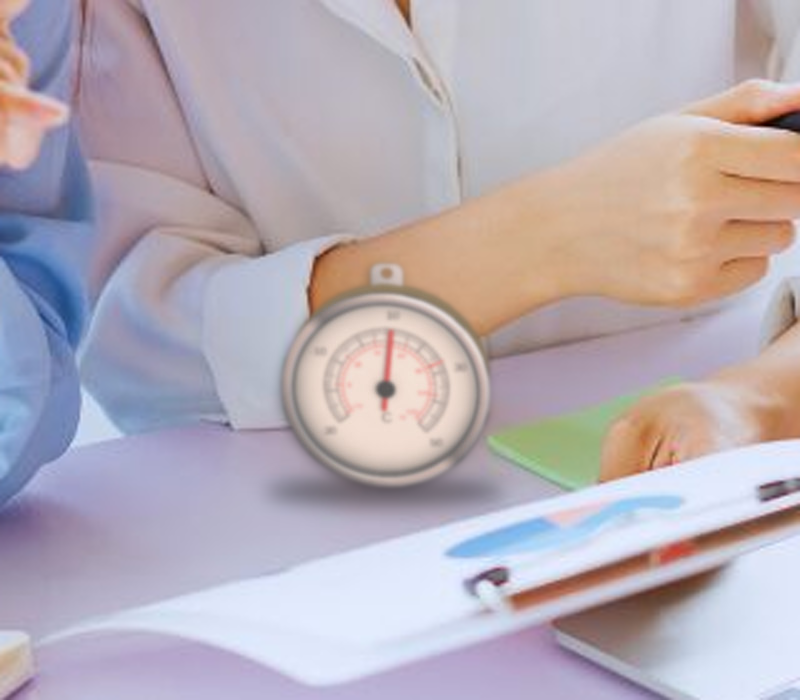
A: 10°C
